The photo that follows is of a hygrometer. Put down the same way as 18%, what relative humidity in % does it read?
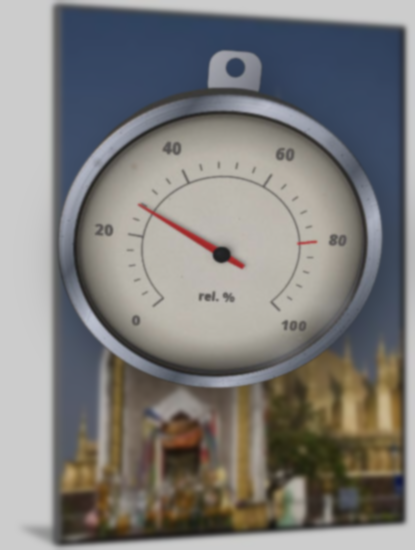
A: 28%
